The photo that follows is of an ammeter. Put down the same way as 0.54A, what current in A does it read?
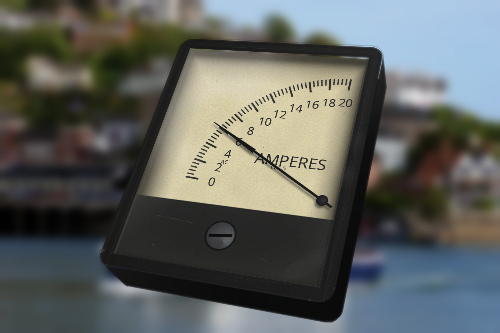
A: 6A
